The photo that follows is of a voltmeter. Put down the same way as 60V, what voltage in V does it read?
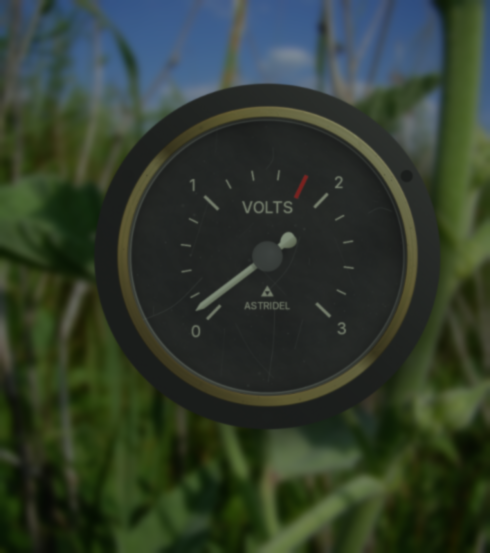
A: 0.1V
